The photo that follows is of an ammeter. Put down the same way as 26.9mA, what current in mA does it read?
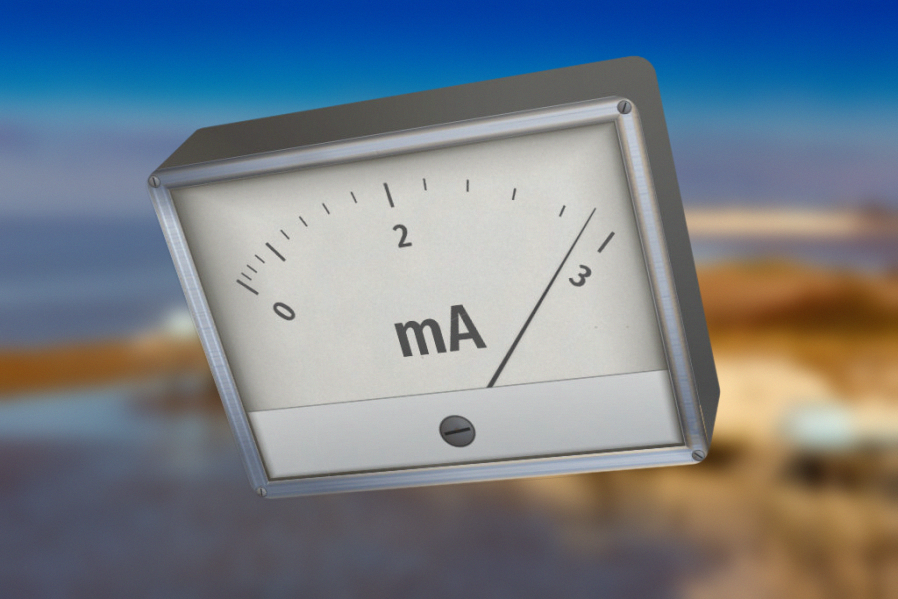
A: 2.9mA
